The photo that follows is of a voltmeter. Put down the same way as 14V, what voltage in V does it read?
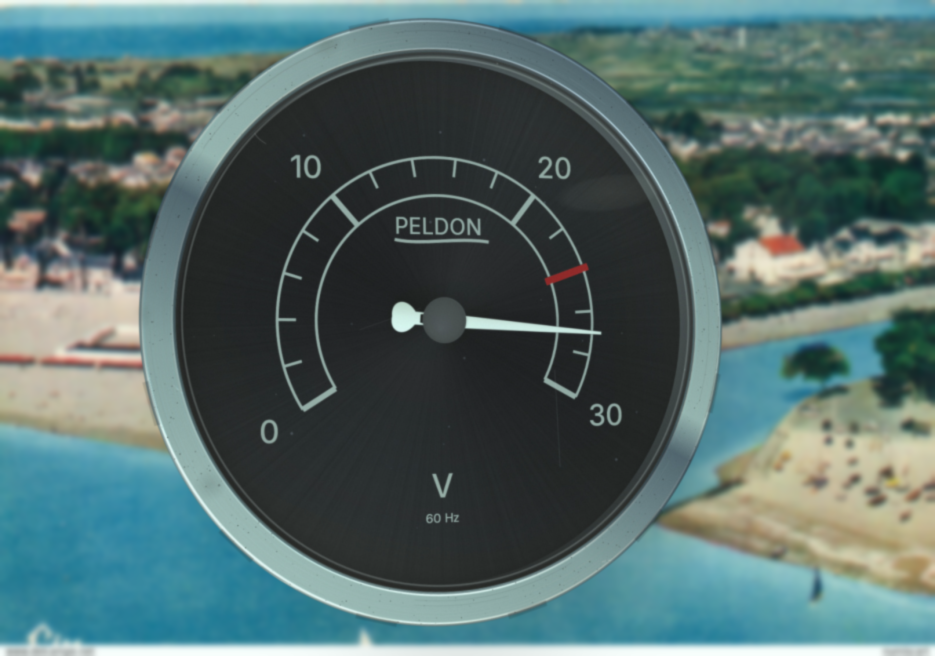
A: 27V
